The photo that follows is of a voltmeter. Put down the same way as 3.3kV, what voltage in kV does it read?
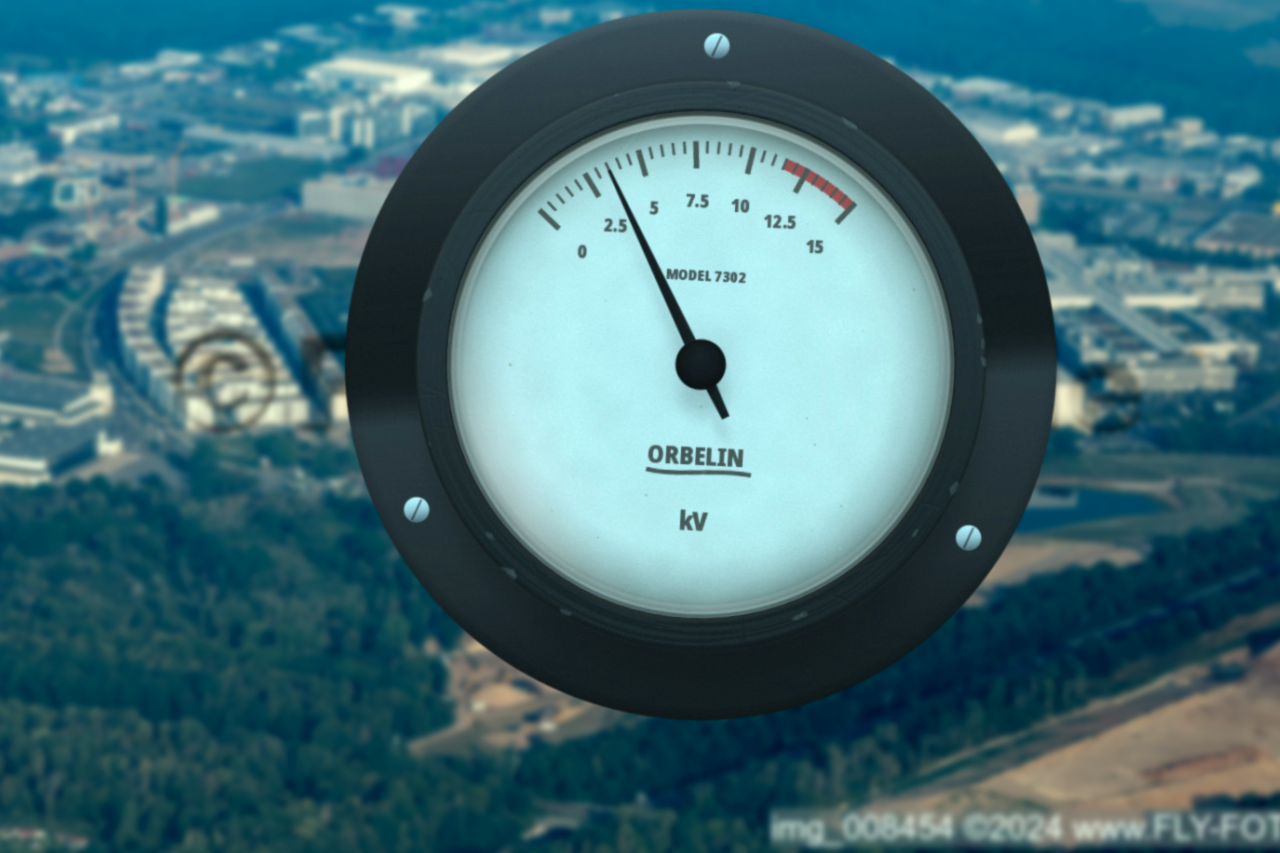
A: 3.5kV
